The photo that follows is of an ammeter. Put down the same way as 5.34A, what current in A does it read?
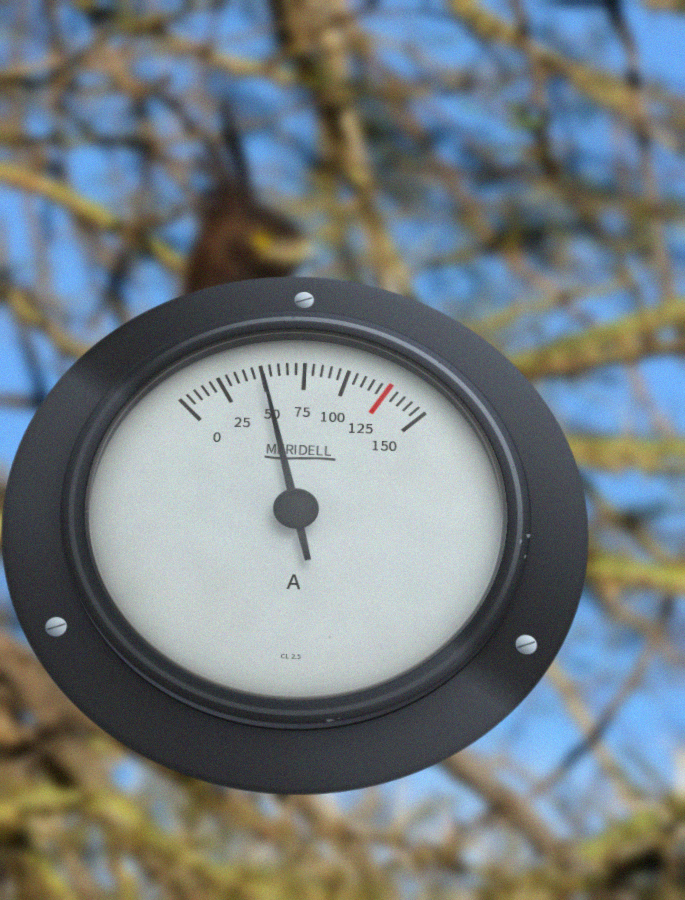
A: 50A
